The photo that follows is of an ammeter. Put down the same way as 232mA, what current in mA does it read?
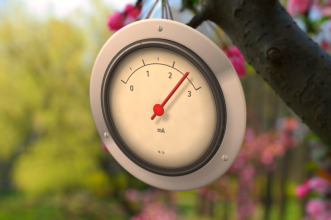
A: 2.5mA
